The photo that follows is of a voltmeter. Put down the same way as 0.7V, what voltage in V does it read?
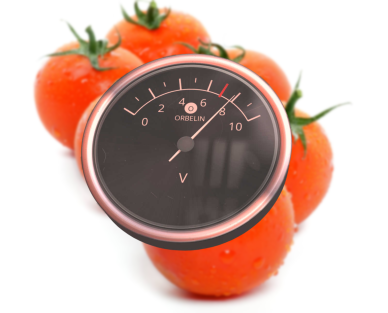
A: 8V
